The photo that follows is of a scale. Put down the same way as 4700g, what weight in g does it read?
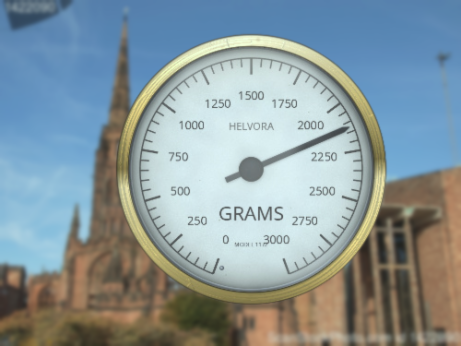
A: 2125g
